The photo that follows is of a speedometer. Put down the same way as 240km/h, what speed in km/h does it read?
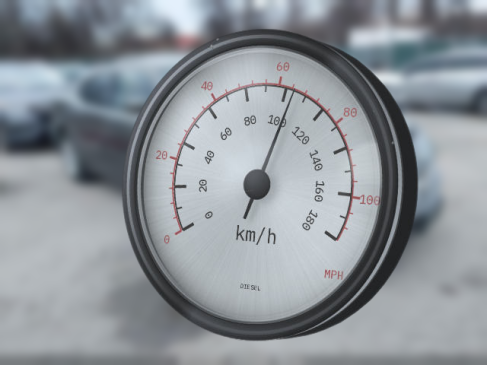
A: 105km/h
